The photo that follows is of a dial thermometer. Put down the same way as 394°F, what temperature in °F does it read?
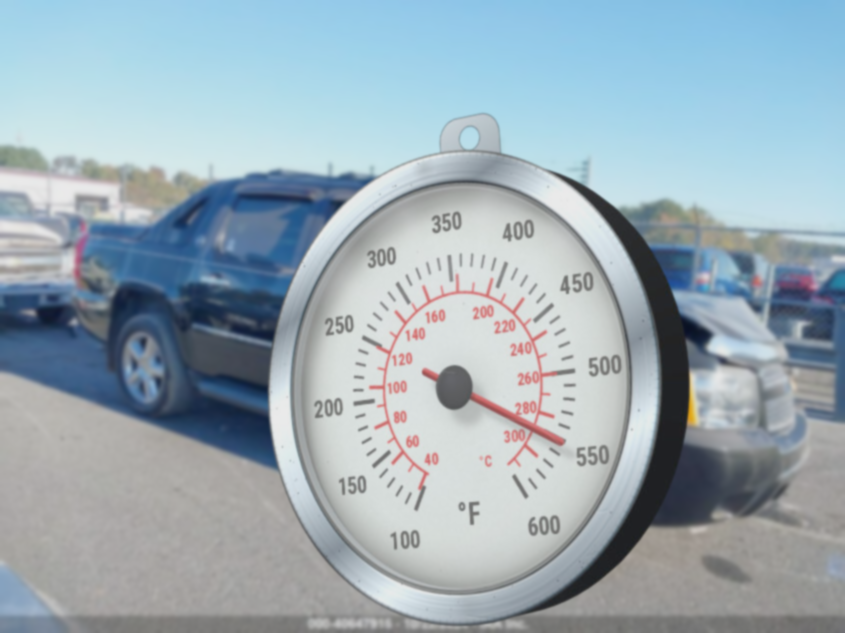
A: 550°F
